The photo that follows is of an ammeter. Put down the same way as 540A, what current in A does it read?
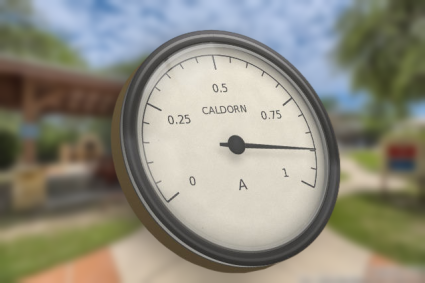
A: 0.9A
